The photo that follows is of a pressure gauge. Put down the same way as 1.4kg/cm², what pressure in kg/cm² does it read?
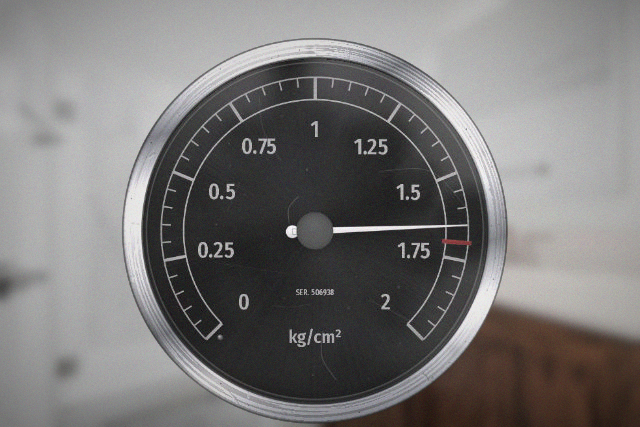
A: 1.65kg/cm²
